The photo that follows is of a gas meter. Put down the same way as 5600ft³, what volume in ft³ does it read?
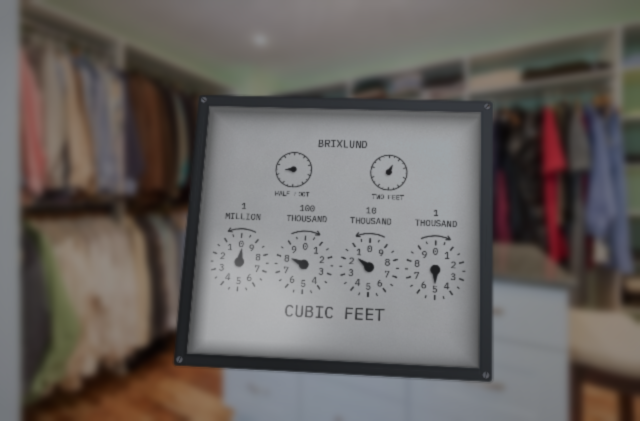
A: 981500ft³
